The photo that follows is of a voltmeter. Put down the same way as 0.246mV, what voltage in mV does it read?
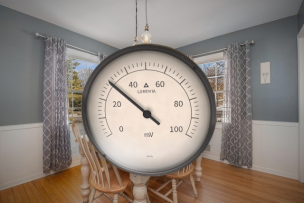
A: 30mV
